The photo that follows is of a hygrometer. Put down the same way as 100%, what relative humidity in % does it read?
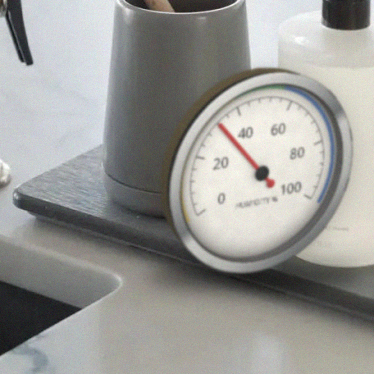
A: 32%
